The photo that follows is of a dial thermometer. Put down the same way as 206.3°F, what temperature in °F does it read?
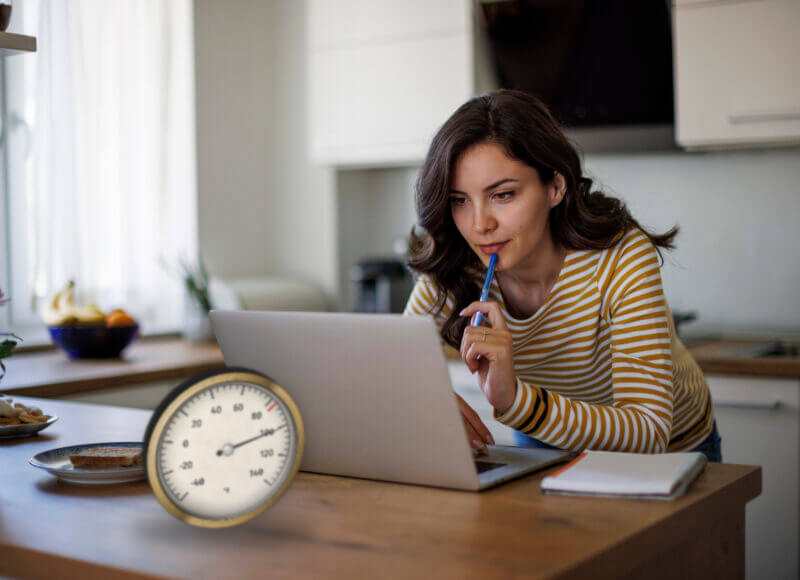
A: 100°F
